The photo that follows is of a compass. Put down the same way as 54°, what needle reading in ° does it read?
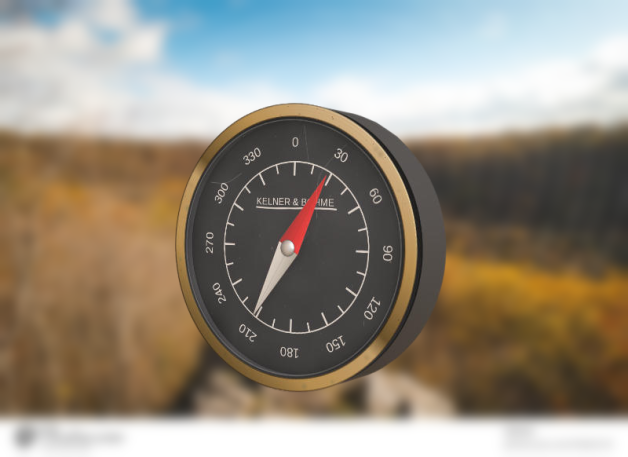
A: 30°
